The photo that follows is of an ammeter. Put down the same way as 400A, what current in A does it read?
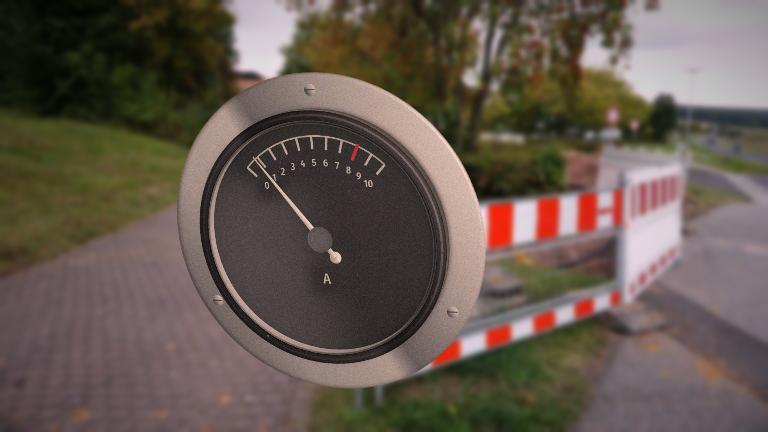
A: 1A
